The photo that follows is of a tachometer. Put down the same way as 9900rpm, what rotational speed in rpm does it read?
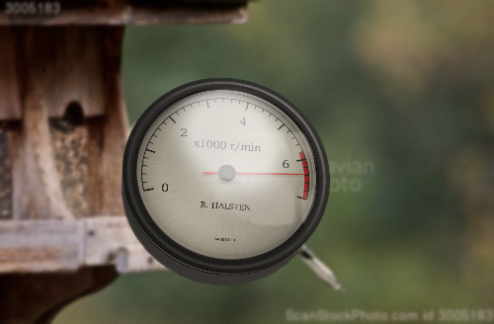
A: 6400rpm
